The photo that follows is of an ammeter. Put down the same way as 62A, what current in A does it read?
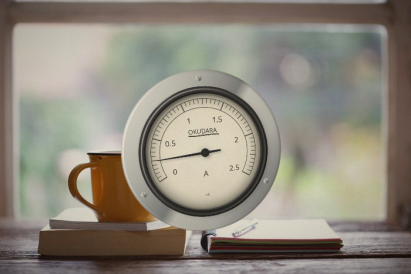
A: 0.25A
